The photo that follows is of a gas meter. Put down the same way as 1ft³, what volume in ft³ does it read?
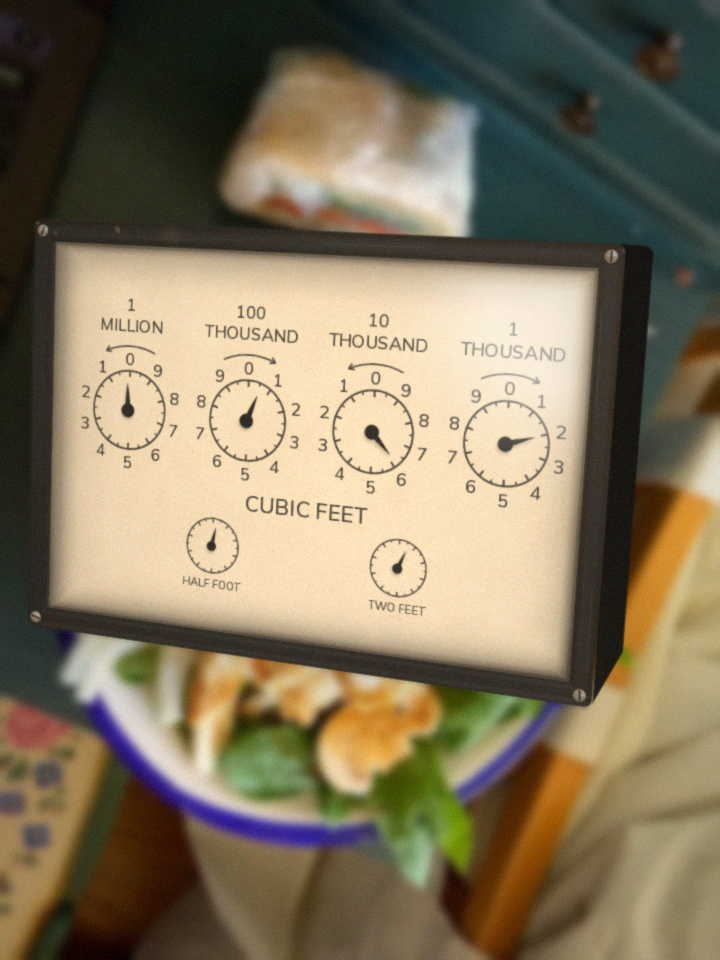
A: 6200ft³
